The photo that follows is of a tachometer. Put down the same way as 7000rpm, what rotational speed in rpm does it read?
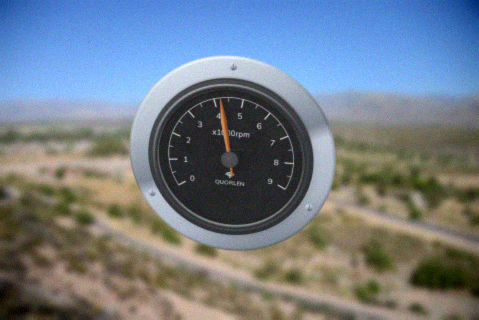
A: 4250rpm
